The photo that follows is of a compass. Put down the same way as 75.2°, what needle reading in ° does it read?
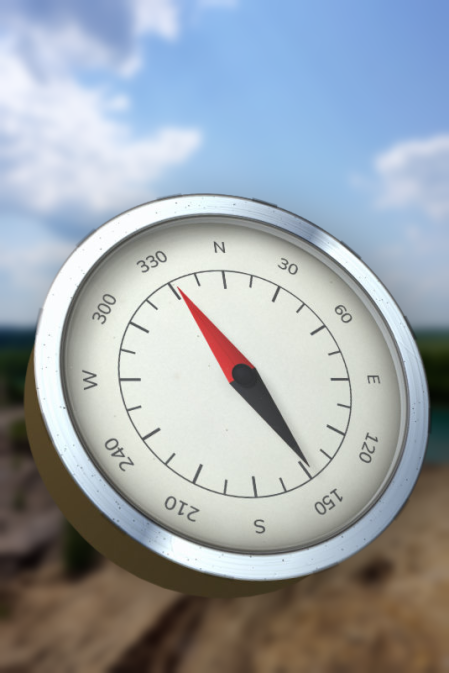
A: 330°
